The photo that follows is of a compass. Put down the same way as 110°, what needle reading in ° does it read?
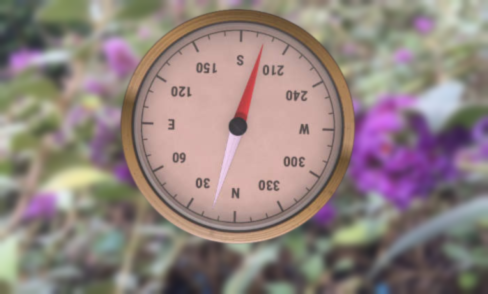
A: 195°
